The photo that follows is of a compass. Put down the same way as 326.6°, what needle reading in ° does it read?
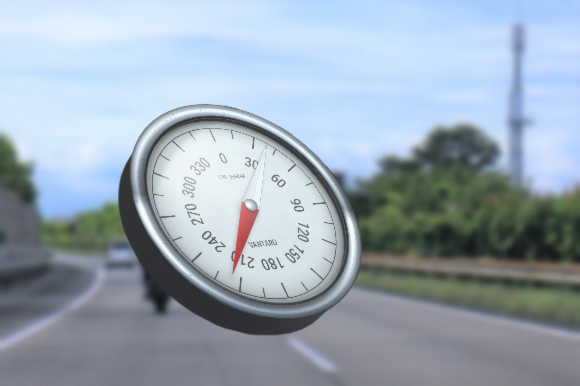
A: 217.5°
